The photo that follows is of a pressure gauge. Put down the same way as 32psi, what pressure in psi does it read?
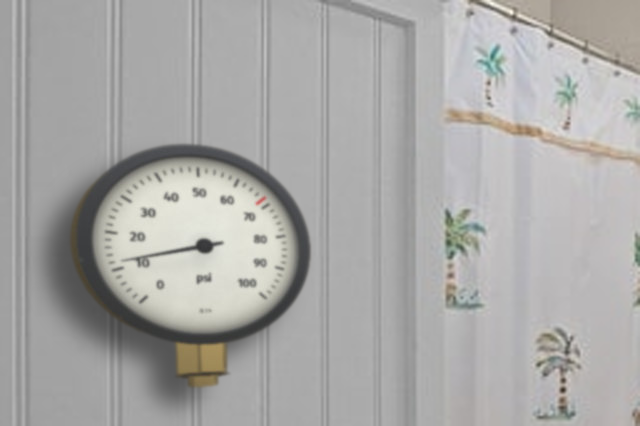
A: 12psi
